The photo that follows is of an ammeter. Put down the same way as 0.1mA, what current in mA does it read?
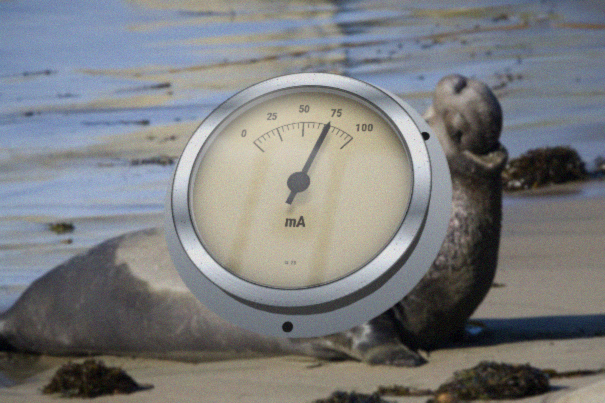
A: 75mA
